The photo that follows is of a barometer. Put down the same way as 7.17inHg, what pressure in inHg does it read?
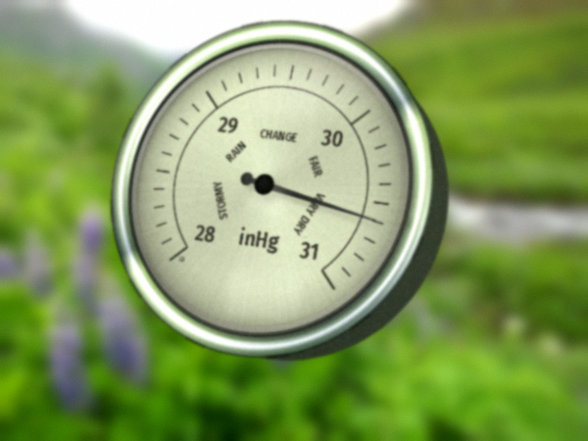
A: 30.6inHg
